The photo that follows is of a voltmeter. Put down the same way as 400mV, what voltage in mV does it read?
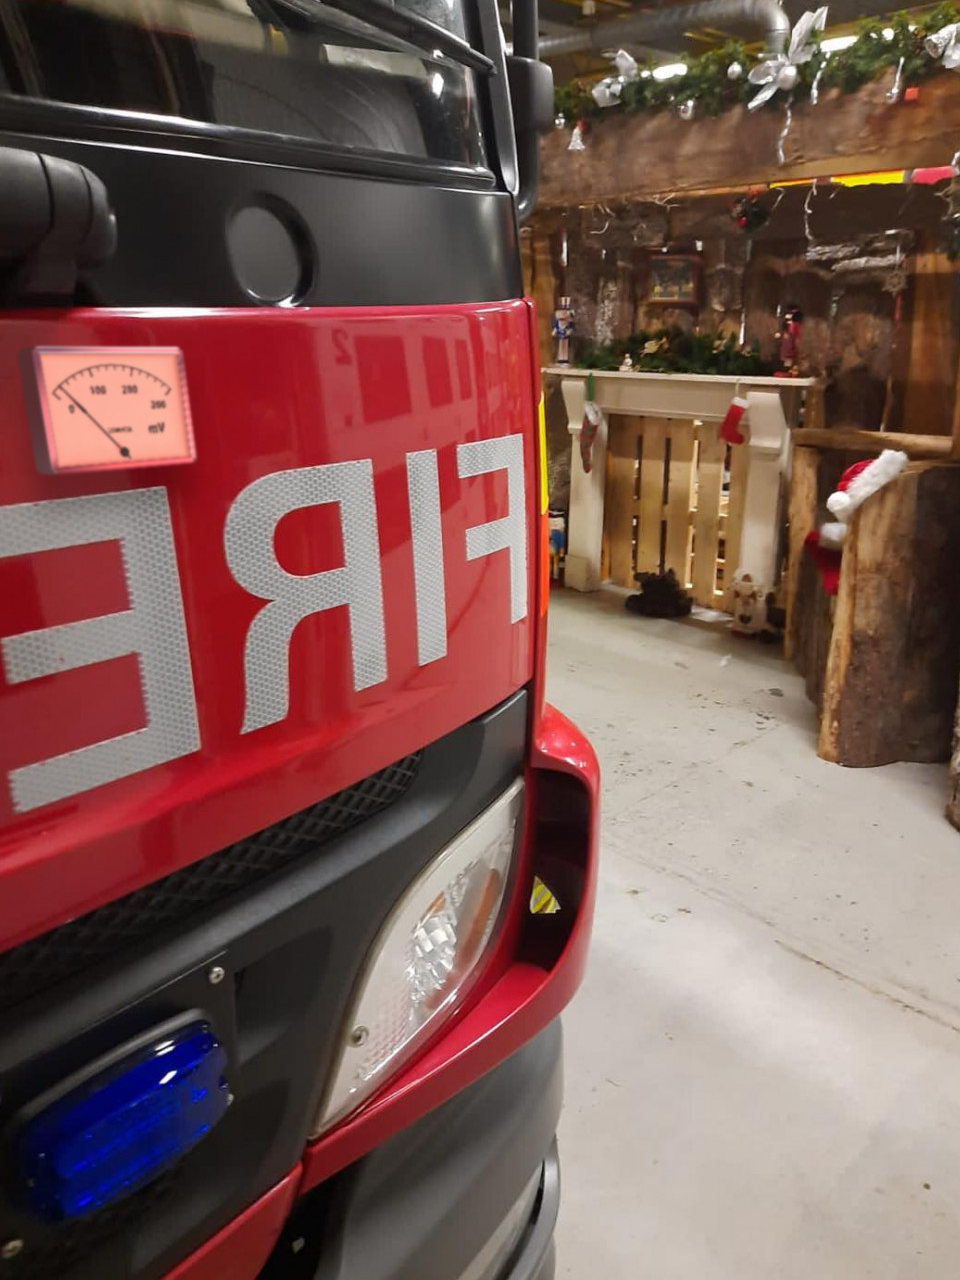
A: 20mV
